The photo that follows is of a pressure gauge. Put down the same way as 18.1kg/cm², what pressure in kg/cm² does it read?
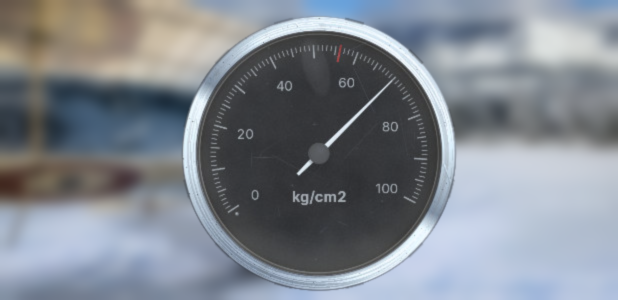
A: 70kg/cm²
